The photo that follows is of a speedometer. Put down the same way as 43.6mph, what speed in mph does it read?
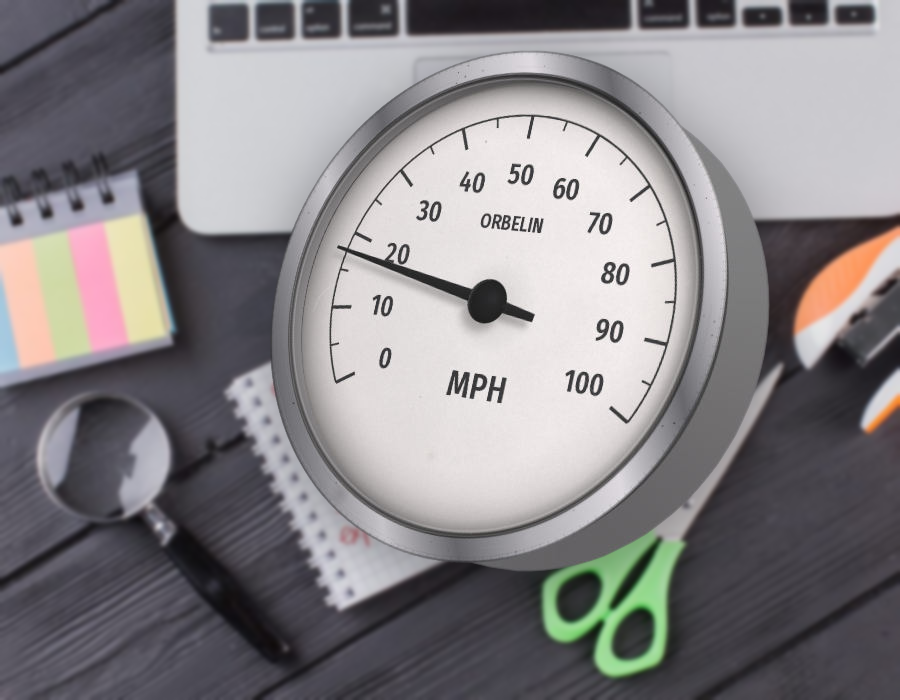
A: 17.5mph
